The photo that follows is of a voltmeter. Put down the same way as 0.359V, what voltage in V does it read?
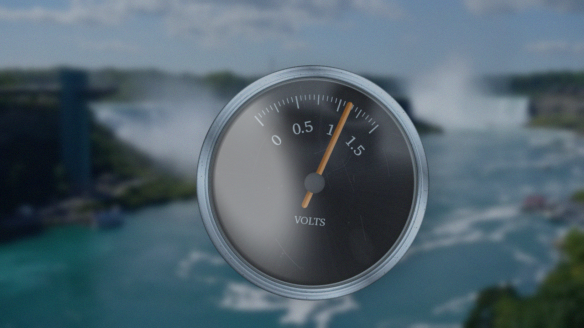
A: 1.1V
